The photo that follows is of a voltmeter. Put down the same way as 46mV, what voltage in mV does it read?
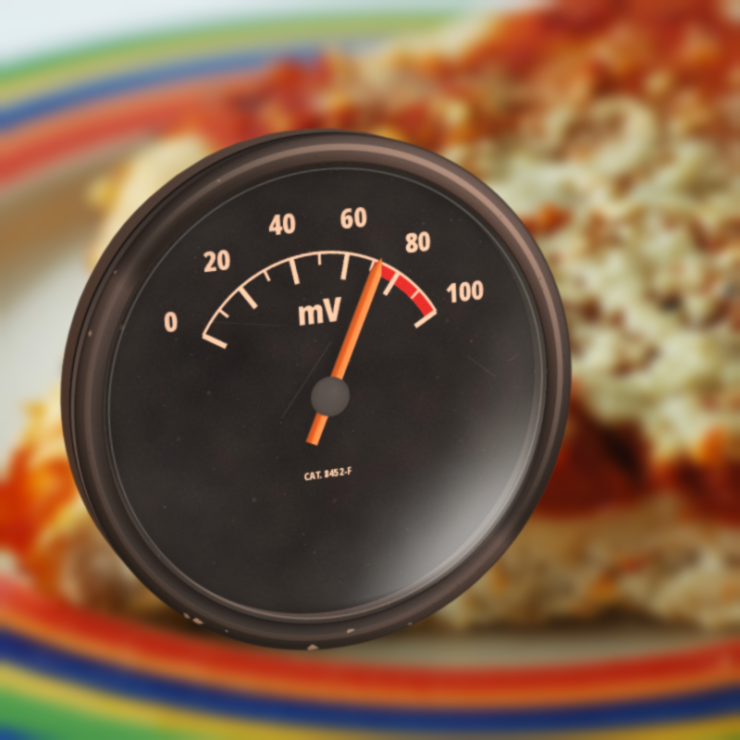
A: 70mV
